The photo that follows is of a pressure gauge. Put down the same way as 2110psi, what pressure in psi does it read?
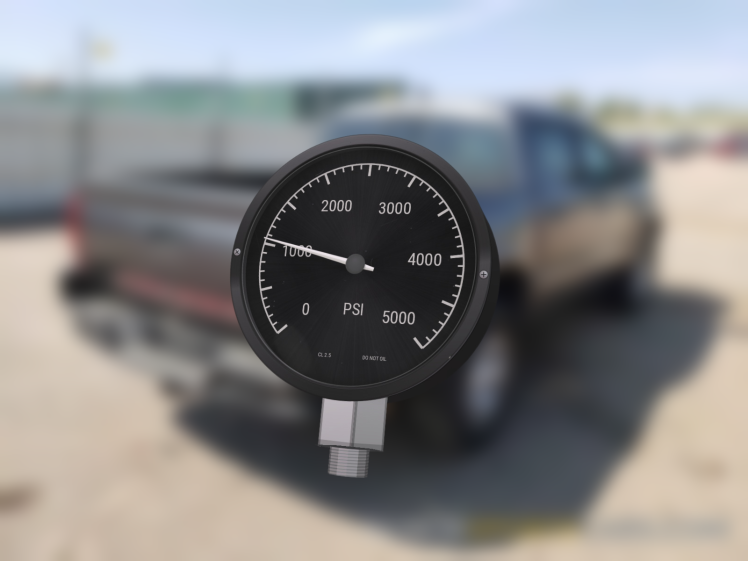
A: 1050psi
